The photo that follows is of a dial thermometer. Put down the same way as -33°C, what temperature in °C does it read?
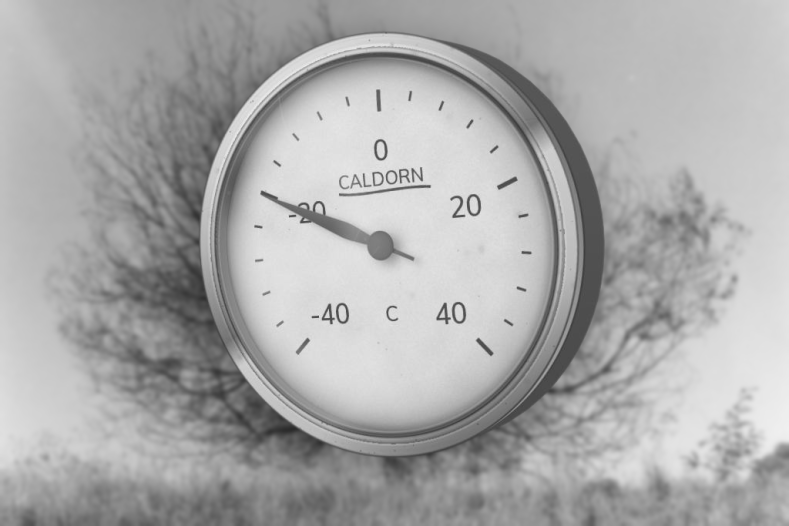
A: -20°C
